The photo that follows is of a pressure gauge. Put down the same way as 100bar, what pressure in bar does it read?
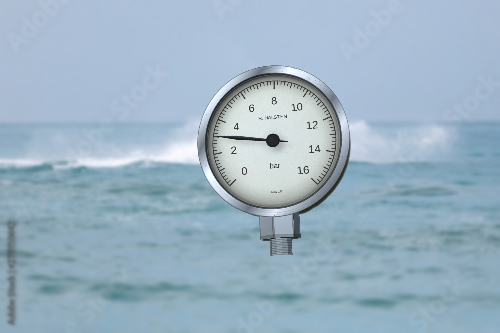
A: 3bar
